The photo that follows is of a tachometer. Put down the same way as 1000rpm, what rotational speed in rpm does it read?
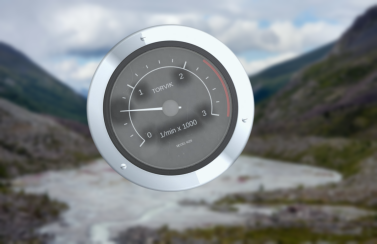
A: 600rpm
